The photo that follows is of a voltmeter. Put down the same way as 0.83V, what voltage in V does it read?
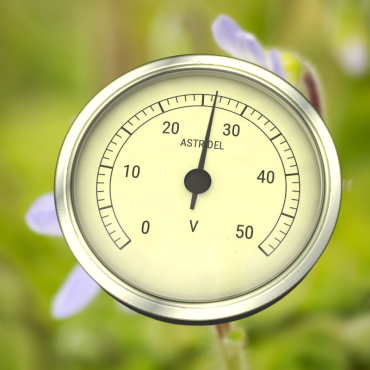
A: 26.5V
